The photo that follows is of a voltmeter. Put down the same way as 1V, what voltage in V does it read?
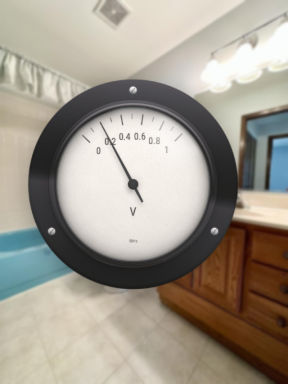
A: 0.2V
